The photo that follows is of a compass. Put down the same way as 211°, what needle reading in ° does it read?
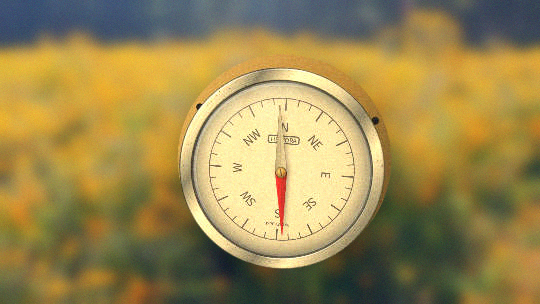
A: 175°
